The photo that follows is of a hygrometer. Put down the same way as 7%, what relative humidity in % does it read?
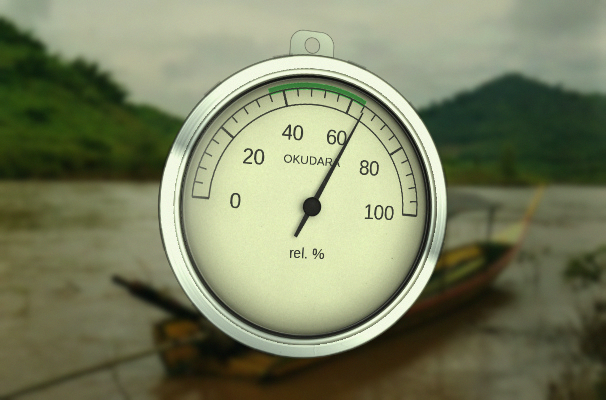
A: 64%
